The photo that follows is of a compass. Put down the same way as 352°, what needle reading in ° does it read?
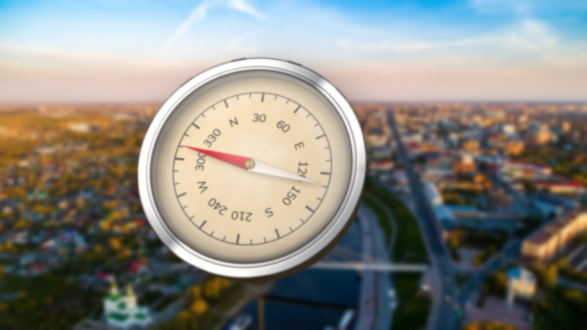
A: 310°
